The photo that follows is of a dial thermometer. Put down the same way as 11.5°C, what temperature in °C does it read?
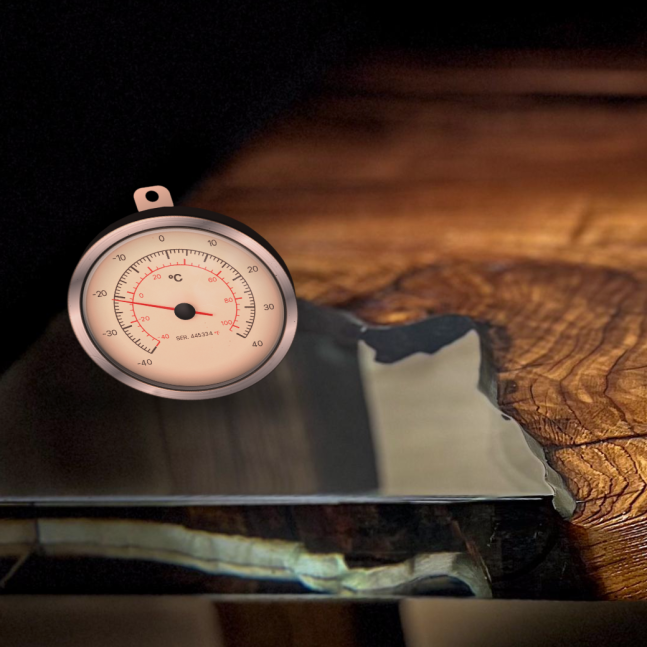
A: -20°C
